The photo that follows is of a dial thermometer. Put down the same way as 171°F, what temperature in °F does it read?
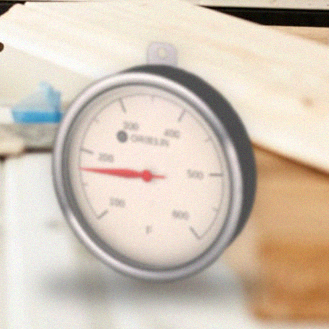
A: 175°F
